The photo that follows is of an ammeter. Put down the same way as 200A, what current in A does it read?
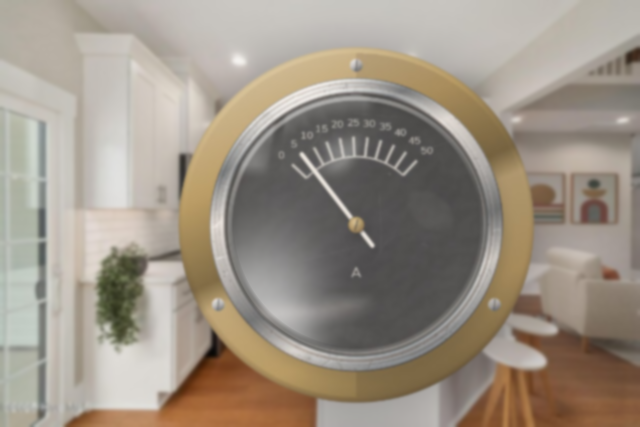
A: 5A
